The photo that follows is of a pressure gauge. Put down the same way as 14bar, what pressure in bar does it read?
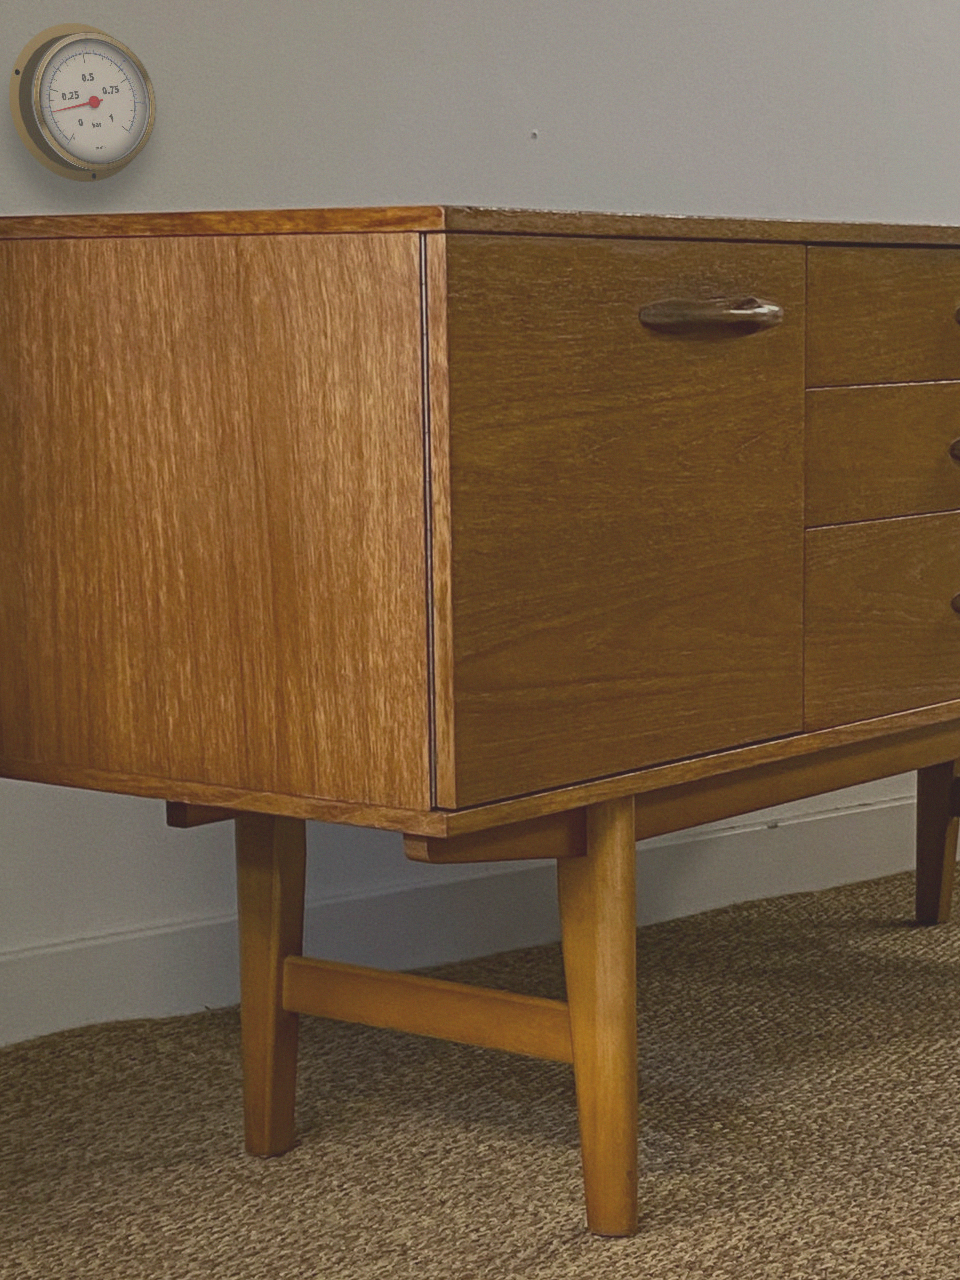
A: 0.15bar
